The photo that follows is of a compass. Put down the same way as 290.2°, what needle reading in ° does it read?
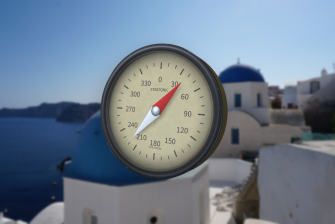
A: 40°
